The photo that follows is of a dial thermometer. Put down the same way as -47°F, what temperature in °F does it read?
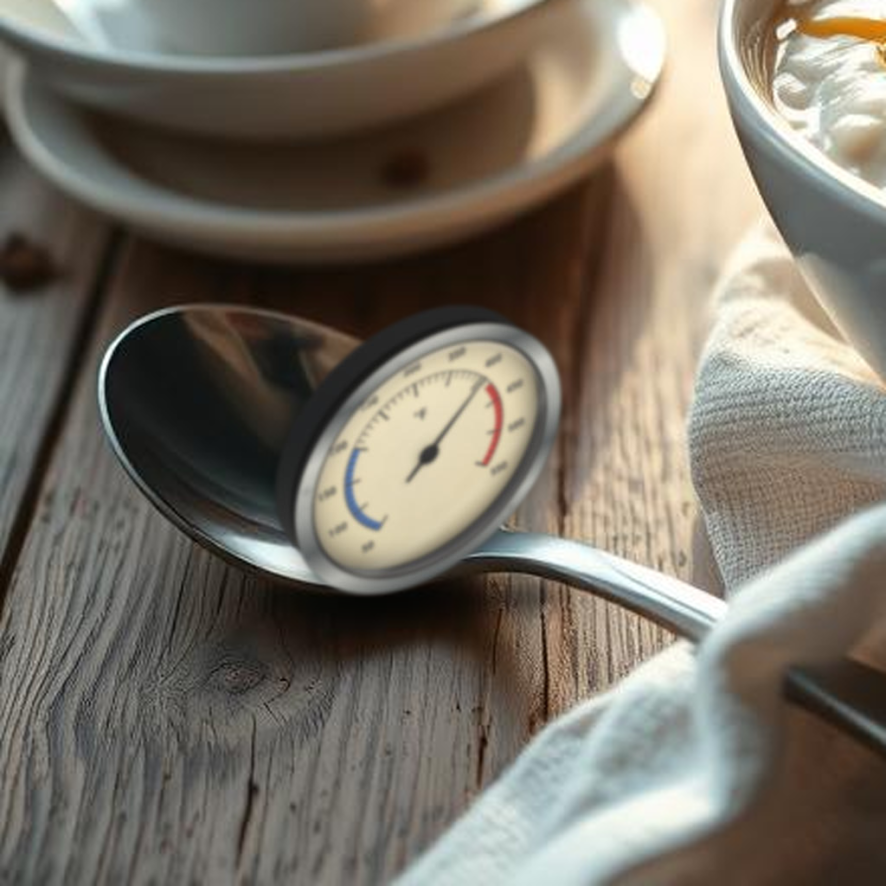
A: 400°F
